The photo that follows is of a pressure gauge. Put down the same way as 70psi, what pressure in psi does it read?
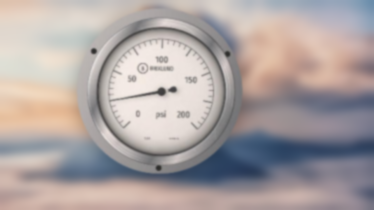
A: 25psi
